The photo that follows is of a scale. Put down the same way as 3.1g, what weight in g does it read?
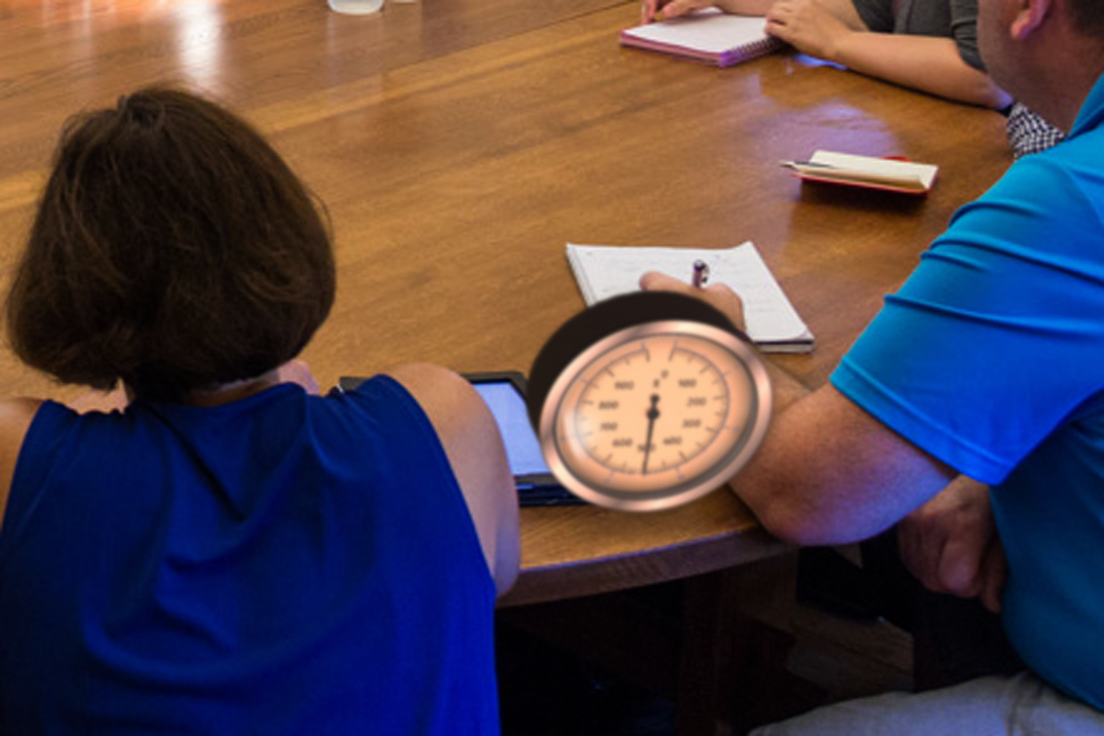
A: 500g
